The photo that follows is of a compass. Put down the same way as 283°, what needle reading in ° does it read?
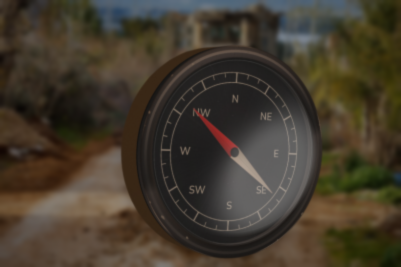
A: 310°
